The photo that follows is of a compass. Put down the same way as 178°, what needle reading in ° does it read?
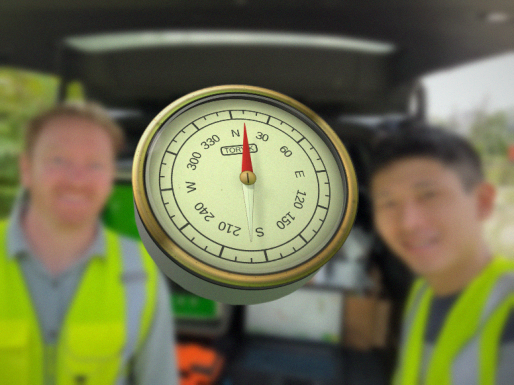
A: 10°
